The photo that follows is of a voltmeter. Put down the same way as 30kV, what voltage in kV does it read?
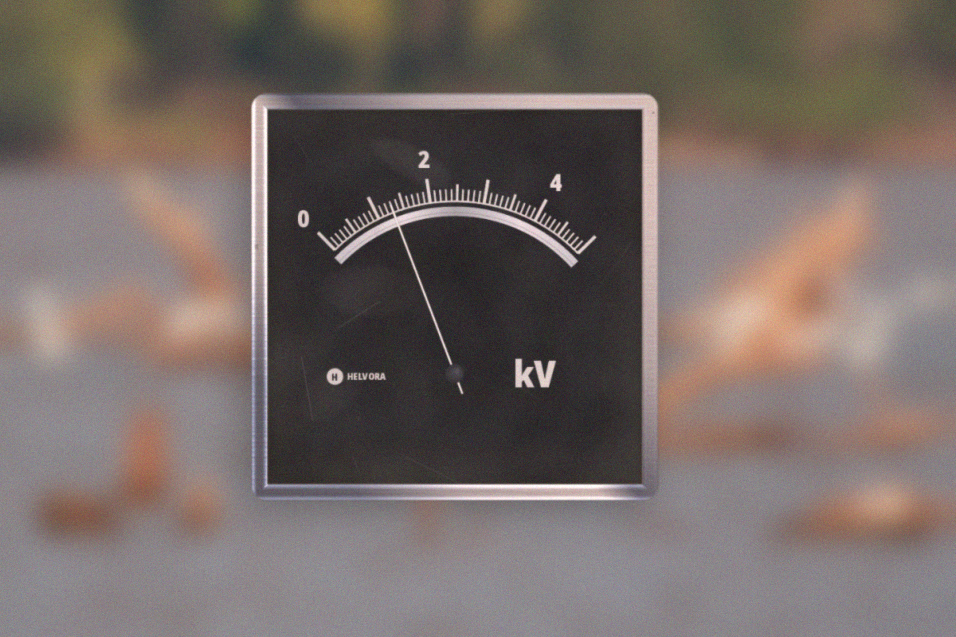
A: 1.3kV
